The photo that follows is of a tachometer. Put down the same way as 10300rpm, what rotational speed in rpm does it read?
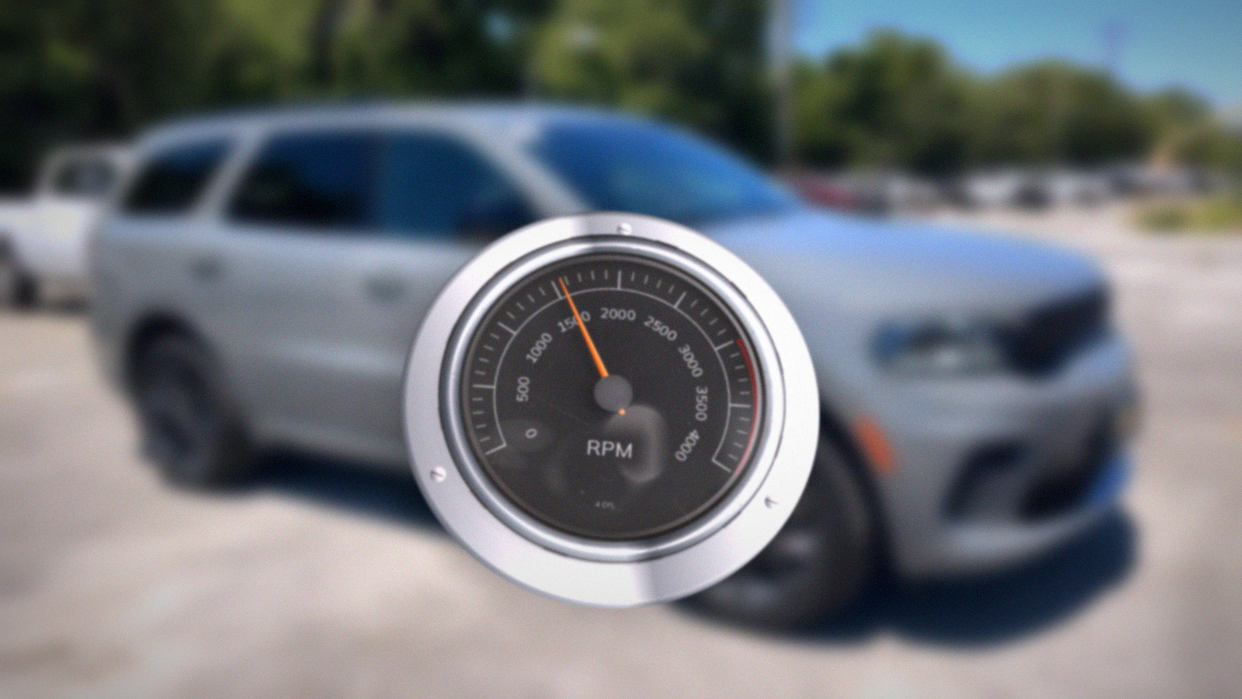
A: 1550rpm
